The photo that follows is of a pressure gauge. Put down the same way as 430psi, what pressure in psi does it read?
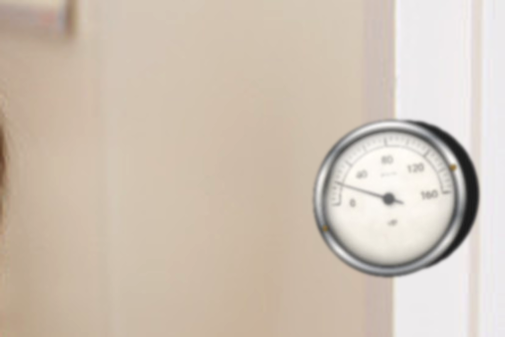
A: 20psi
